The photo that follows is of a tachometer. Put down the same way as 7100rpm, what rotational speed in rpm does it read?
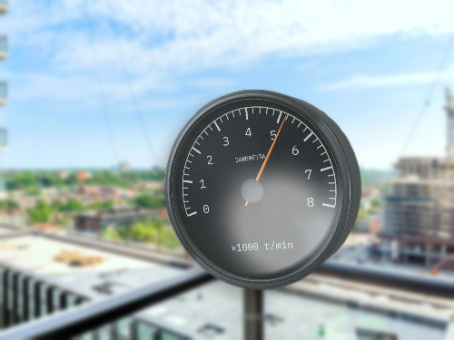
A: 5200rpm
